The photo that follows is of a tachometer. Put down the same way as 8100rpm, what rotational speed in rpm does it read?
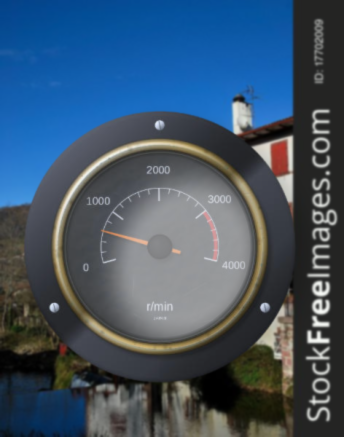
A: 600rpm
